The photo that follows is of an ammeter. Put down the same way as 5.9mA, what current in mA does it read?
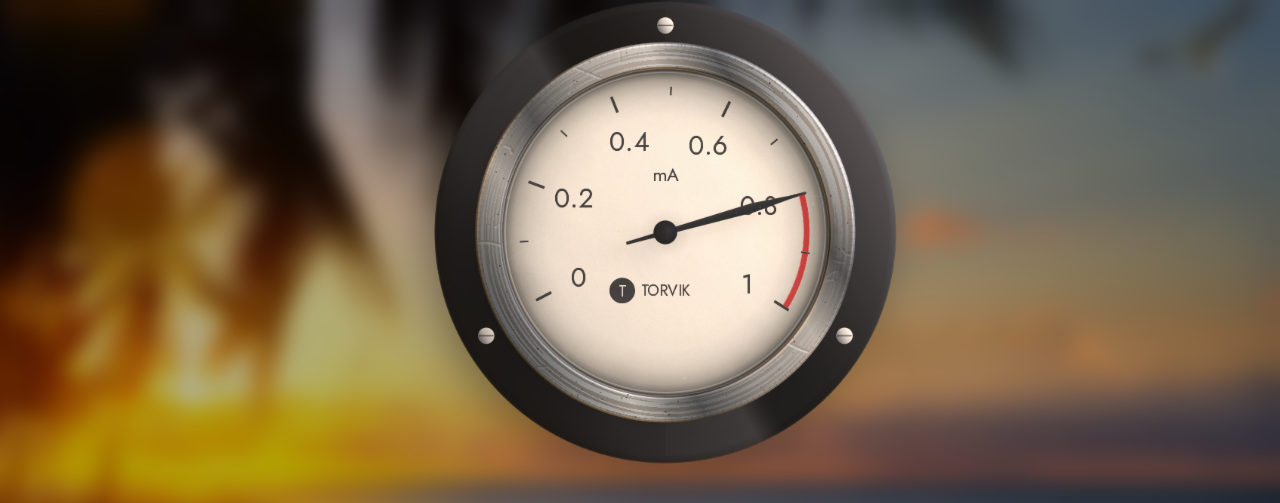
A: 0.8mA
